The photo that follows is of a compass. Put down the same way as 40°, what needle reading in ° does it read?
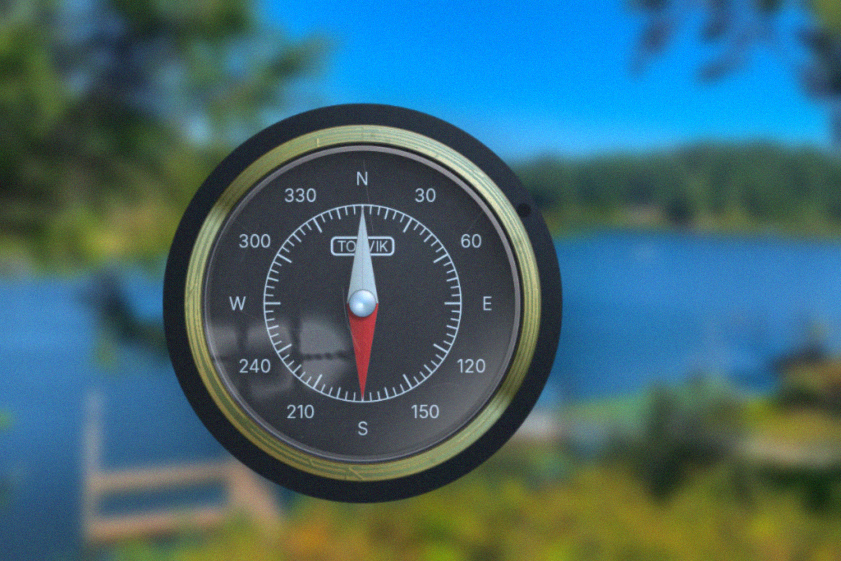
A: 180°
